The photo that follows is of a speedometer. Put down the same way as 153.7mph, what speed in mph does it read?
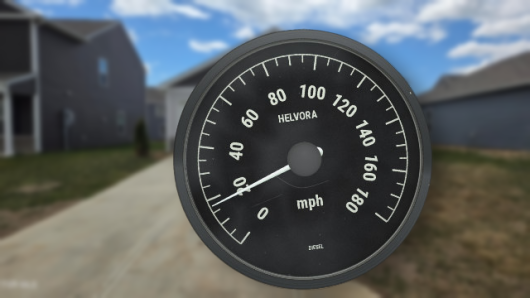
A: 17.5mph
